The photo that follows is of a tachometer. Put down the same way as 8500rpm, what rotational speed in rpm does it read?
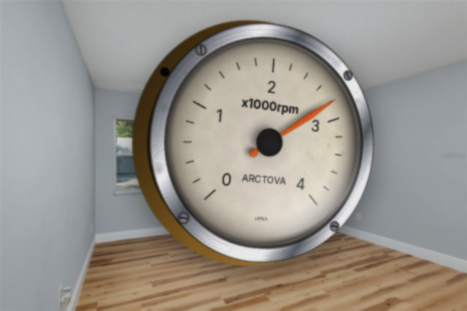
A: 2800rpm
